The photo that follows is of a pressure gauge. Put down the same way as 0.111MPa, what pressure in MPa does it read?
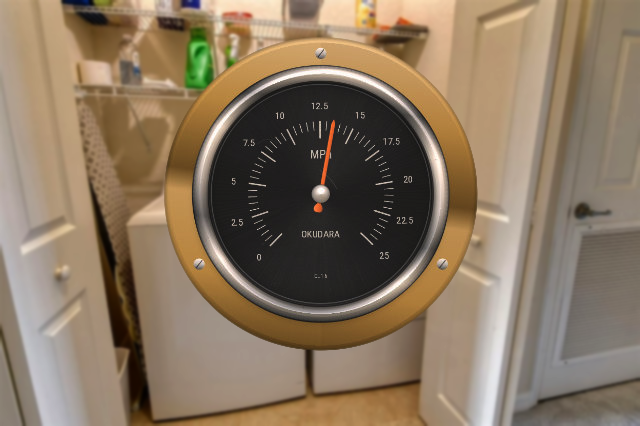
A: 13.5MPa
